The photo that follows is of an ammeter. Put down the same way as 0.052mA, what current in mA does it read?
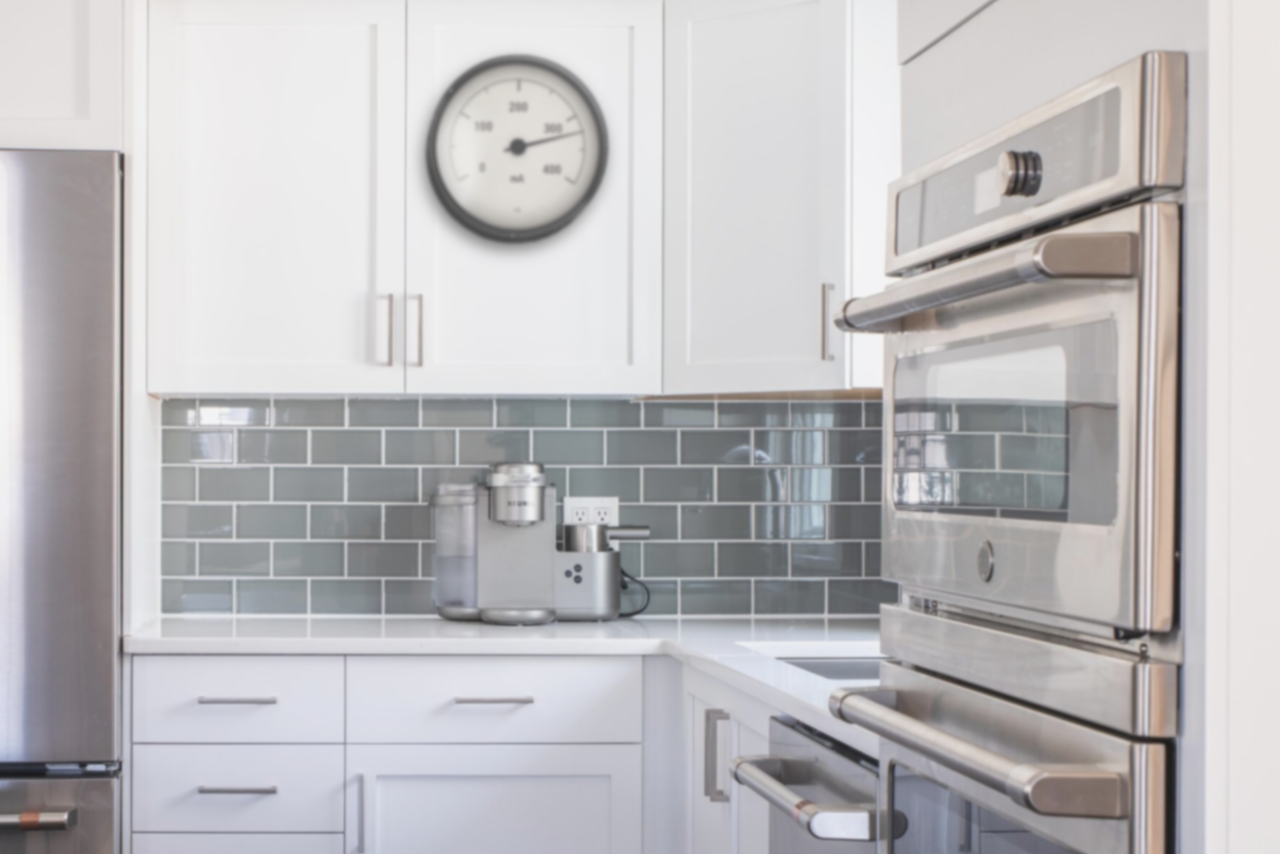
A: 325mA
